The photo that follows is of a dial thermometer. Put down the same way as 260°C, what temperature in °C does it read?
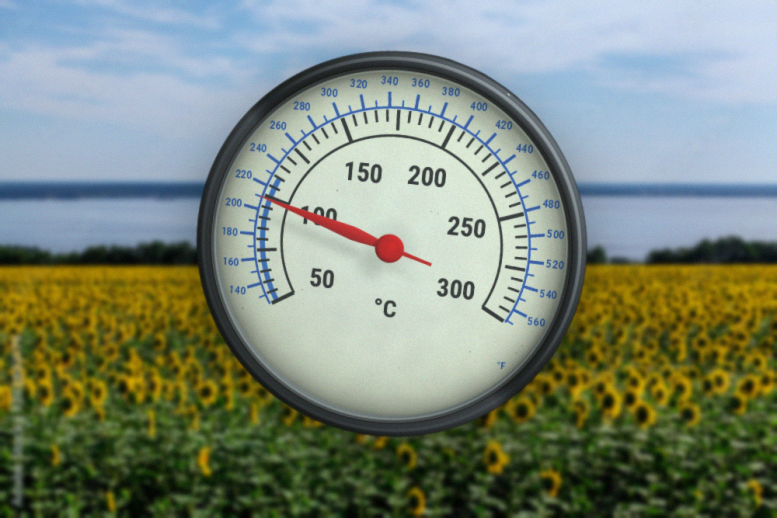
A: 100°C
